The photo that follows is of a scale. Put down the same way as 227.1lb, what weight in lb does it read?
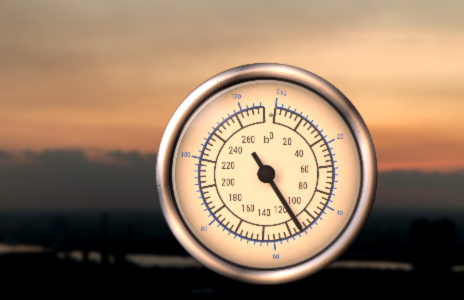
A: 112lb
